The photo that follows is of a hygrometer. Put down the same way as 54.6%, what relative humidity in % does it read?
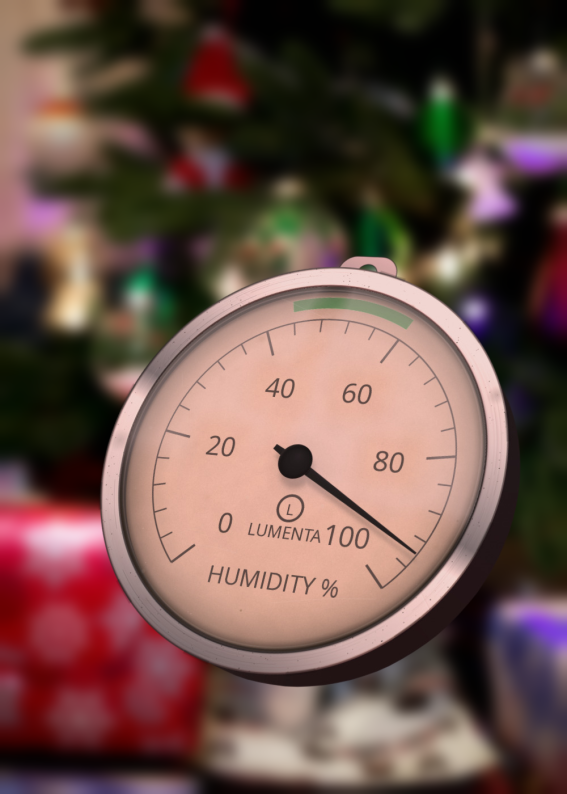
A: 94%
